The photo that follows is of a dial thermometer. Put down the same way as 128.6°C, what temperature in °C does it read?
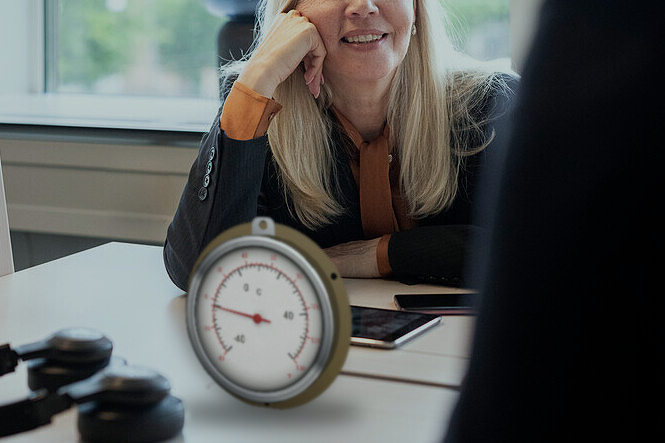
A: -20°C
